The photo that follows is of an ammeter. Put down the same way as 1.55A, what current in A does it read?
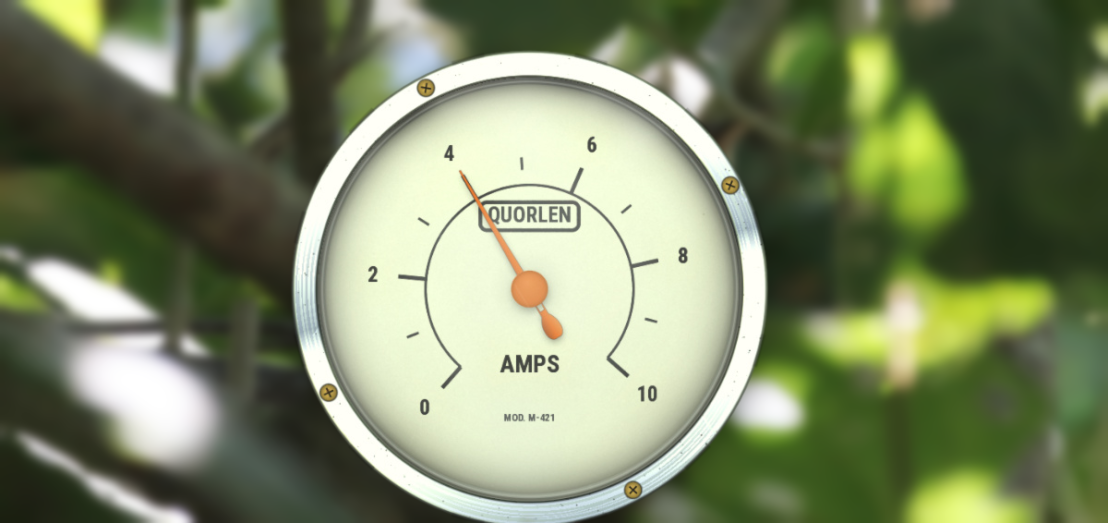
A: 4A
